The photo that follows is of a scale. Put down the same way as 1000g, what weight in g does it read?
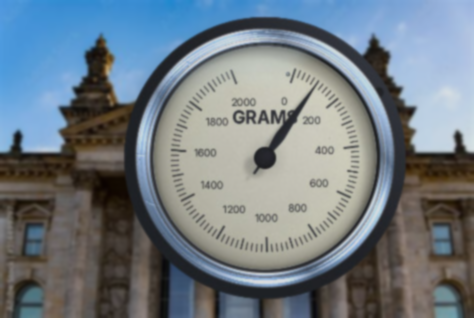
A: 100g
